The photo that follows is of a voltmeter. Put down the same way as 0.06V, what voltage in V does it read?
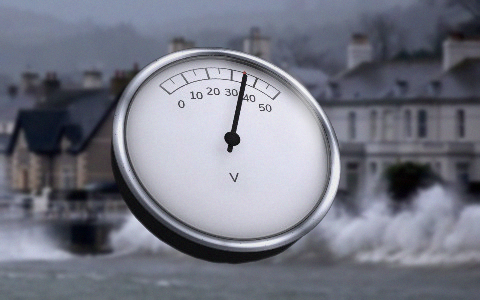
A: 35V
